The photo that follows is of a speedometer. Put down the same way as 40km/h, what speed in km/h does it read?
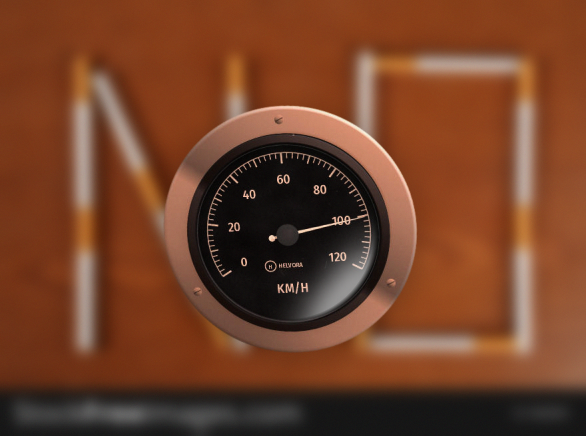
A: 100km/h
